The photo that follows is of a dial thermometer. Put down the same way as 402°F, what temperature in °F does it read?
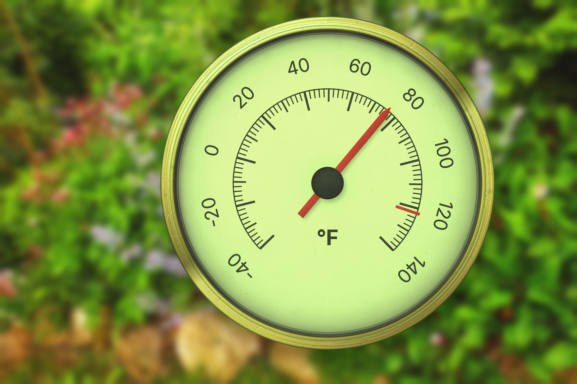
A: 76°F
